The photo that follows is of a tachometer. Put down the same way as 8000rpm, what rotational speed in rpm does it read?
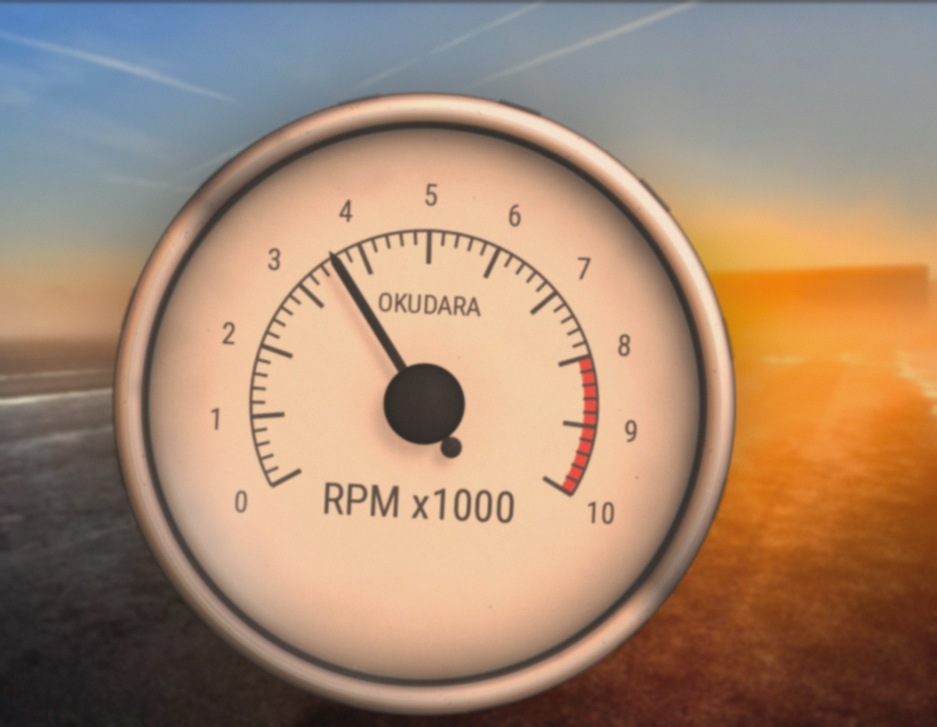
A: 3600rpm
